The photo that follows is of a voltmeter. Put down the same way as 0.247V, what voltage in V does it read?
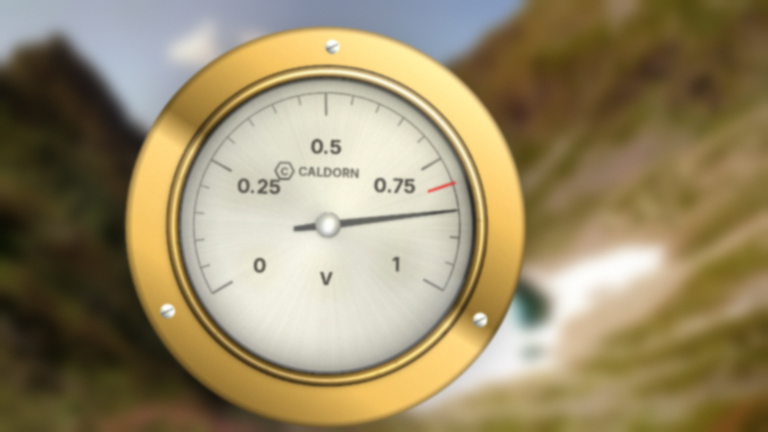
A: 0.85V
